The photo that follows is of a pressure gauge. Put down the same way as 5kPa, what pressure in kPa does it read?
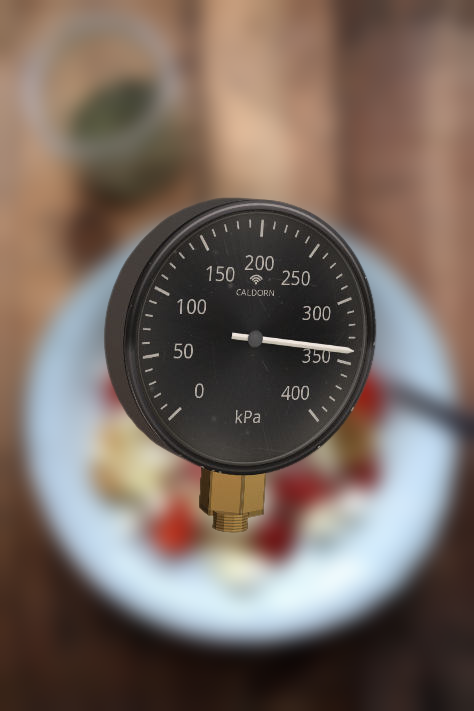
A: 340kPa
